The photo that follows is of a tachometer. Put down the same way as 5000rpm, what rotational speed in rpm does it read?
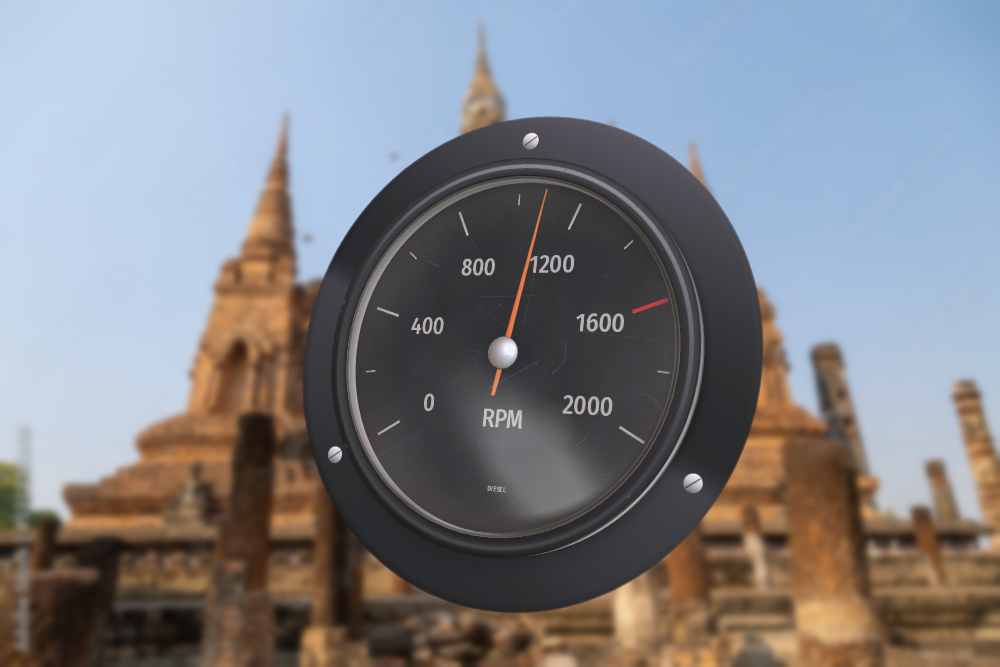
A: 1100rpm
